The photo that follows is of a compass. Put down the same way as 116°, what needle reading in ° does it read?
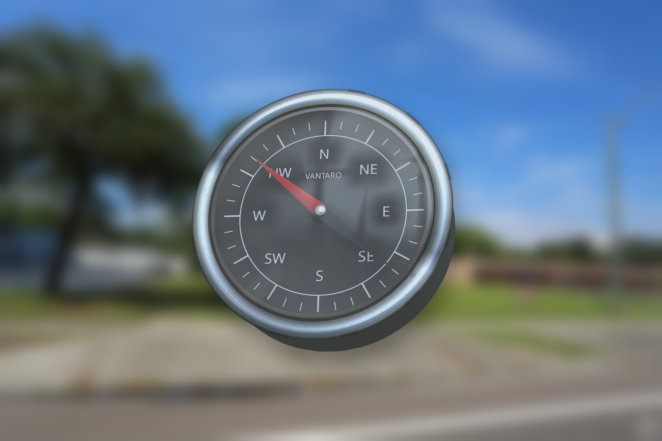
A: 310°
